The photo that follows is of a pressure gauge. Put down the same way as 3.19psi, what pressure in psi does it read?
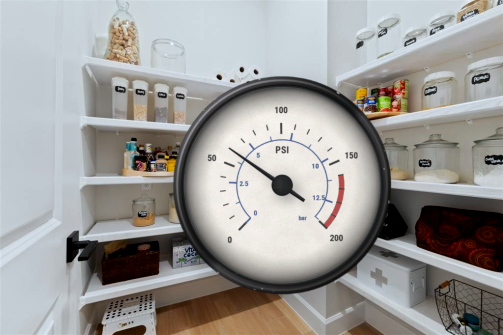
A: 60psi
